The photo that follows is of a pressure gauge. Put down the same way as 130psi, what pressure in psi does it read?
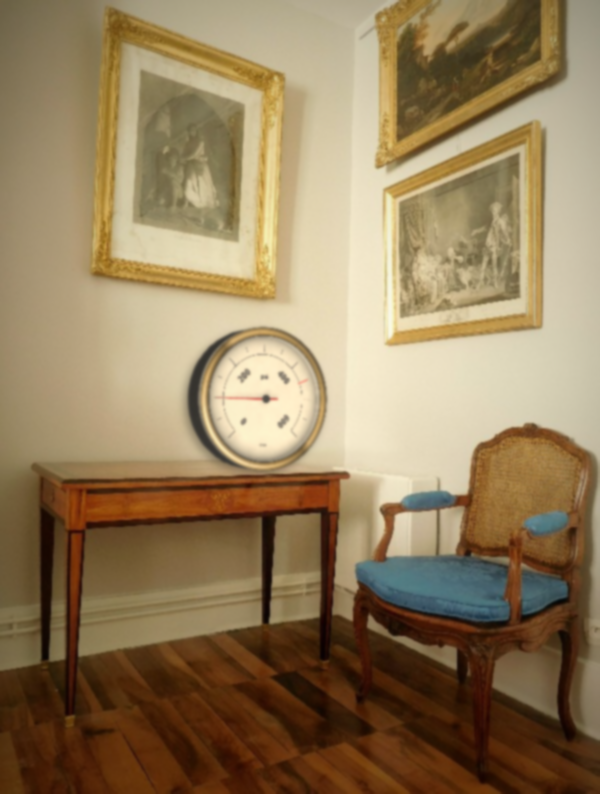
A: 100psi
